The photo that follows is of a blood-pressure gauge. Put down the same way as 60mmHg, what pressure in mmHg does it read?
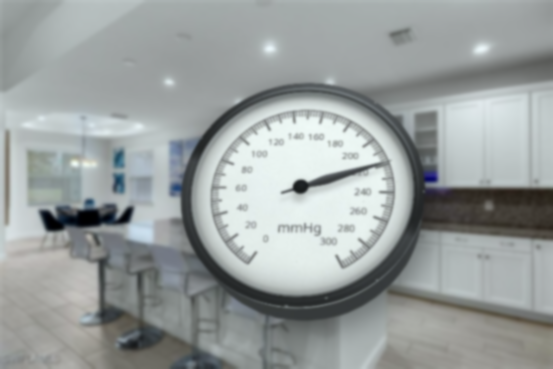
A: 220mmHg
